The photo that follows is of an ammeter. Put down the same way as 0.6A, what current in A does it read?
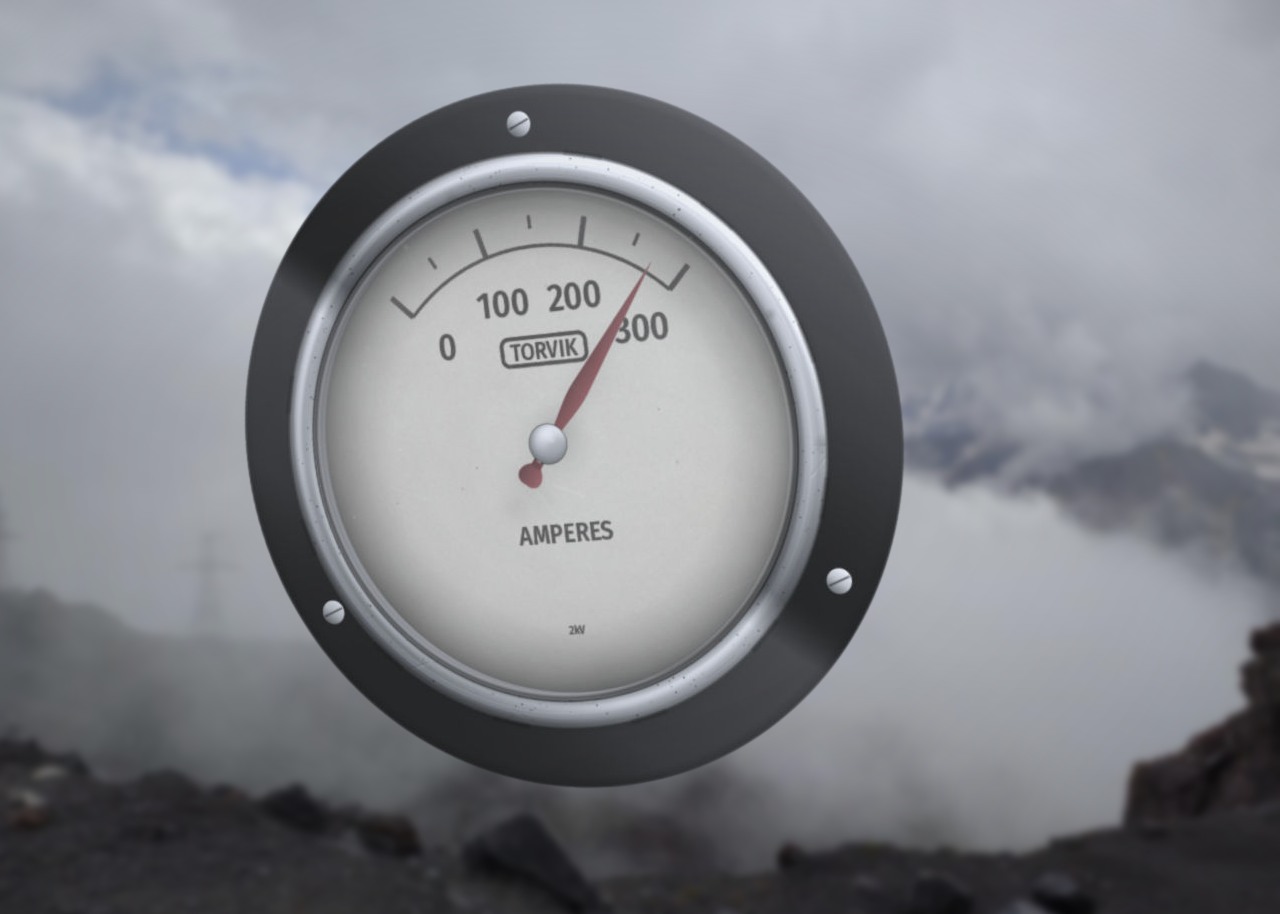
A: 275A
